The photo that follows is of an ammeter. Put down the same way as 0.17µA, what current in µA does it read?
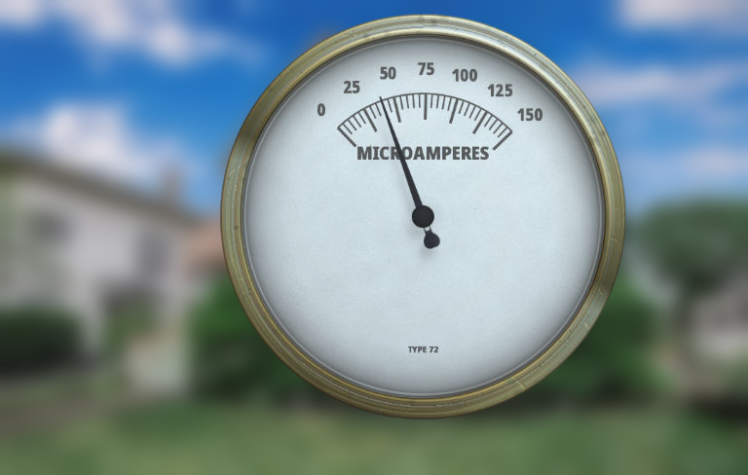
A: 40µA
